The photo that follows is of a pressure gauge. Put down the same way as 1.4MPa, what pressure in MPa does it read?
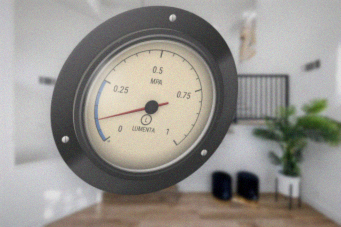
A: 0.1MPa
